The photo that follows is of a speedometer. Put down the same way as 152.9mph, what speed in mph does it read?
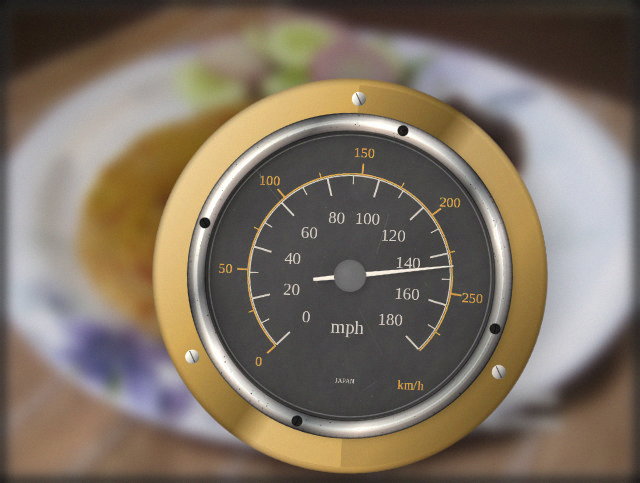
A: 145mph
